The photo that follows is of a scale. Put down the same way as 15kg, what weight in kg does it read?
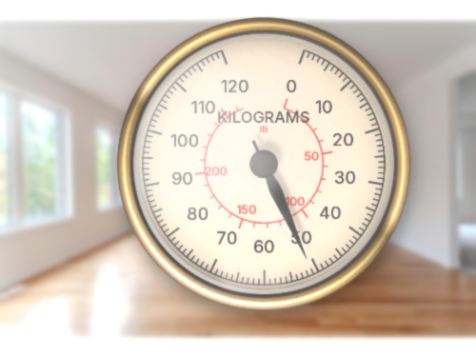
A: 51kg
